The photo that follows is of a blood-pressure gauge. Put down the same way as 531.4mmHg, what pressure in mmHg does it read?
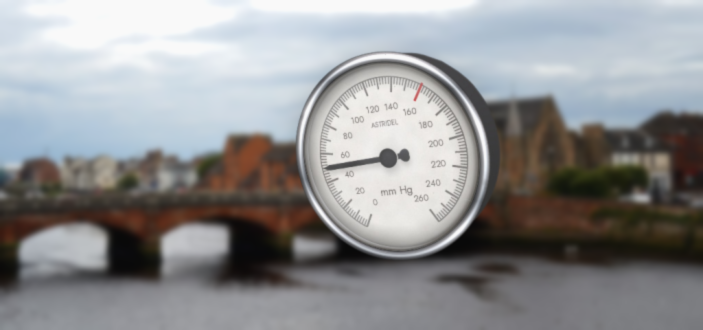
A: 50mmHg
